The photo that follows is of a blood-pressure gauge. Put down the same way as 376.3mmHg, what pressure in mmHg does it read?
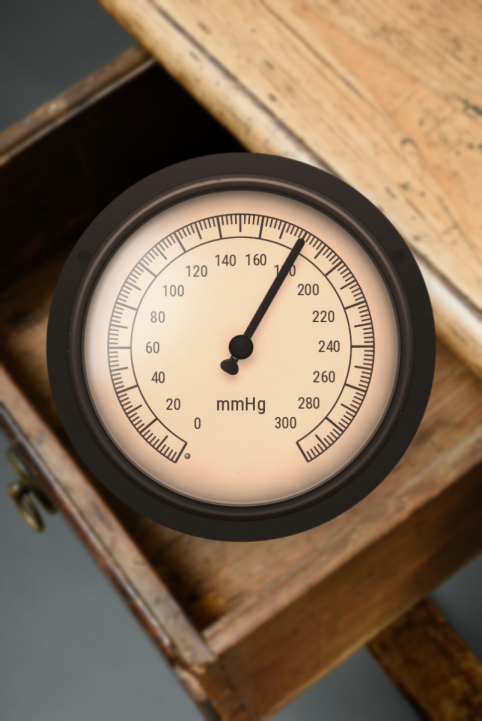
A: 180mmHg
